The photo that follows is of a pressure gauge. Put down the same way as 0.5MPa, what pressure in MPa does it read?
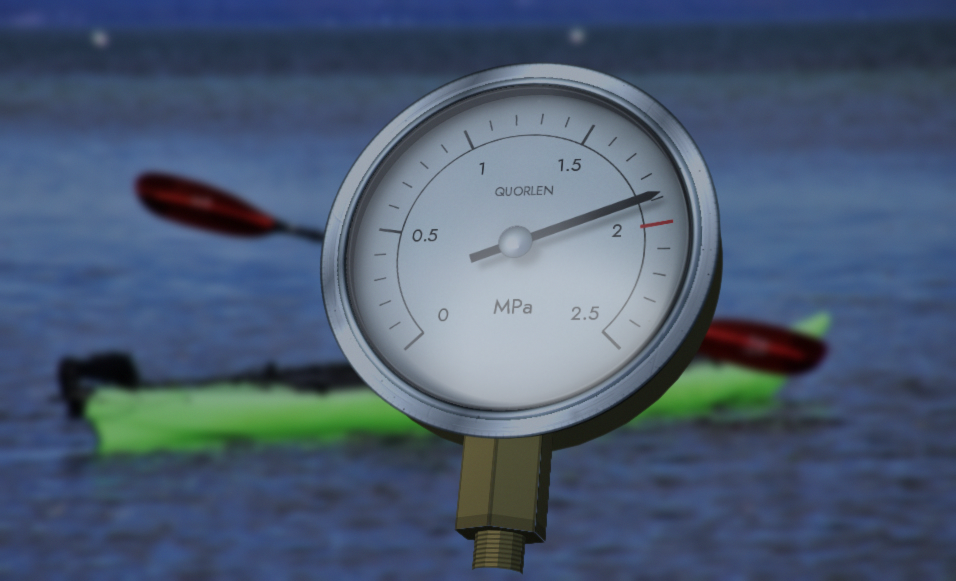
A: 1.9MPa
